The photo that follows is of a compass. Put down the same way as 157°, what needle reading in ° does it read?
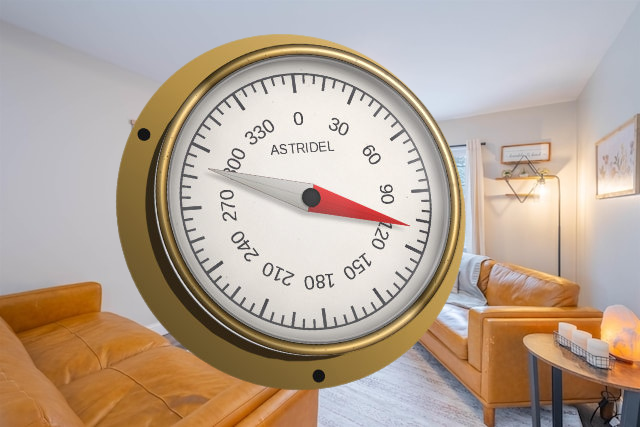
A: 110°
